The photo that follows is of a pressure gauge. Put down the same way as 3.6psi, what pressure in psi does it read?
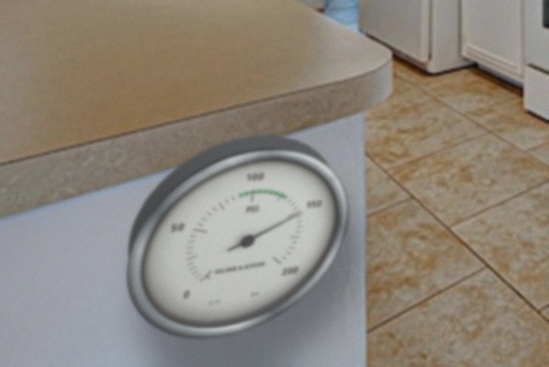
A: 150psi
